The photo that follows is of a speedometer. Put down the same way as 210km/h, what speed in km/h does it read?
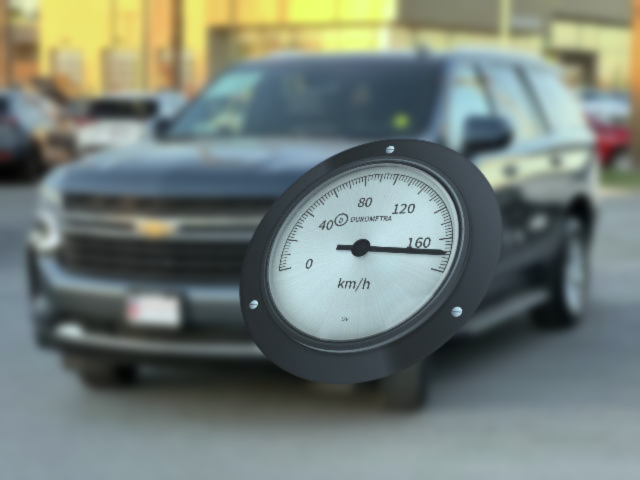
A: 170km/h
